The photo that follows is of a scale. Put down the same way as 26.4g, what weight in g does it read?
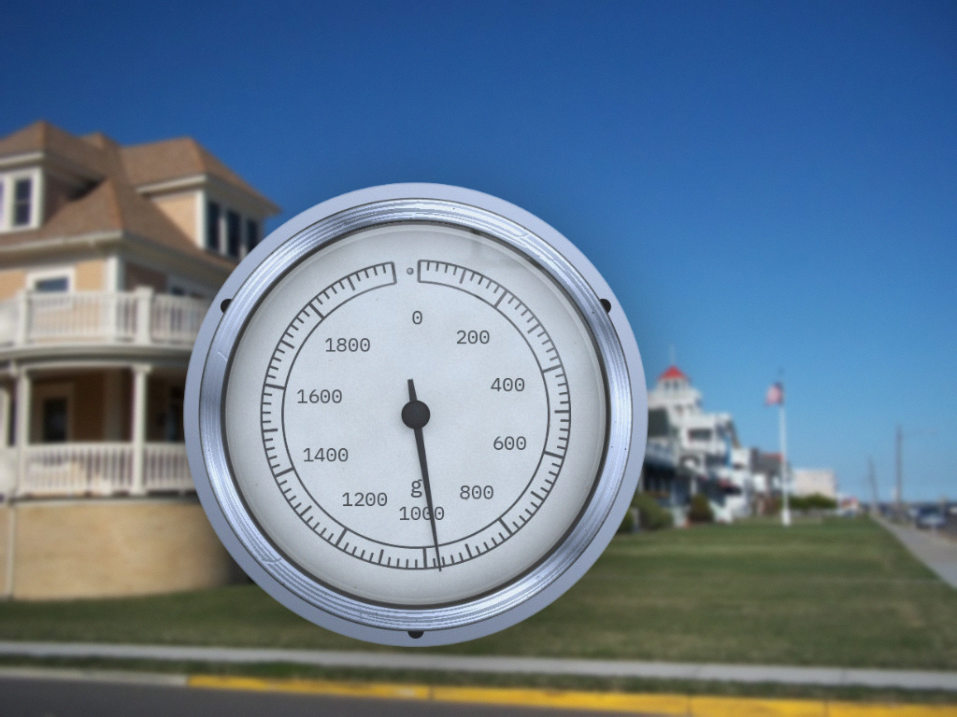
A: 970g
